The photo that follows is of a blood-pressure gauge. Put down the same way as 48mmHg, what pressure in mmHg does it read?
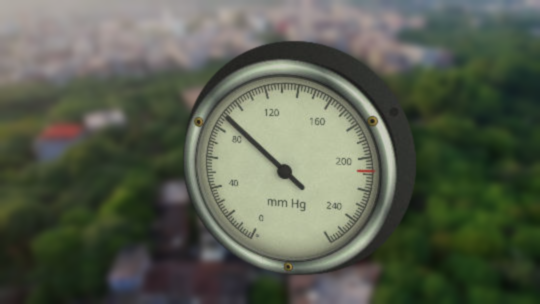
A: 90mmHg
